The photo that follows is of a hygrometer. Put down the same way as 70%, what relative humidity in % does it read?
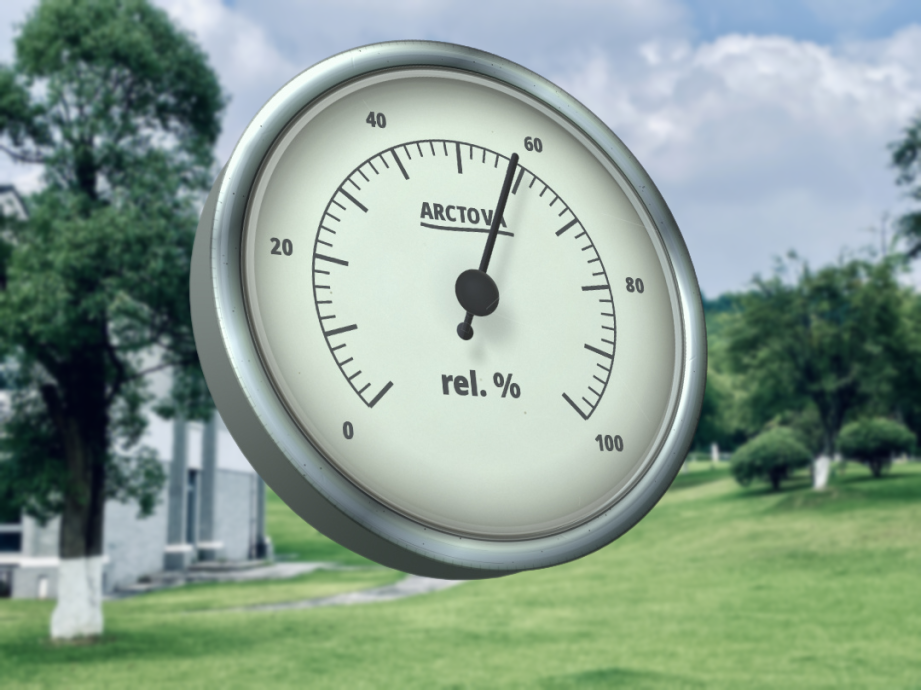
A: 58%
